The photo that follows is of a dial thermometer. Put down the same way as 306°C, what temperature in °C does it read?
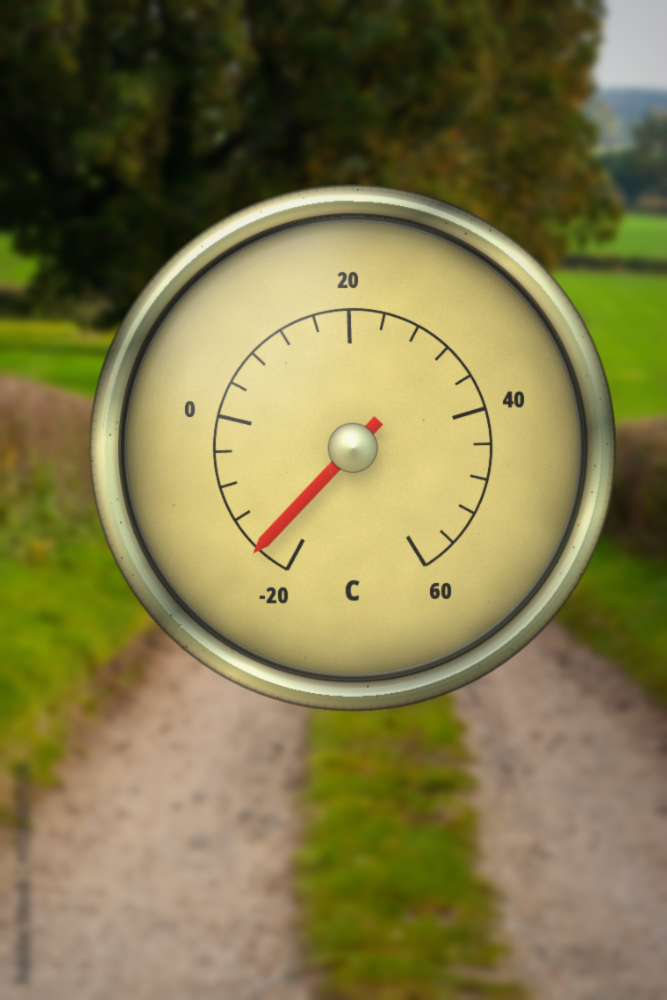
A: -16°C
